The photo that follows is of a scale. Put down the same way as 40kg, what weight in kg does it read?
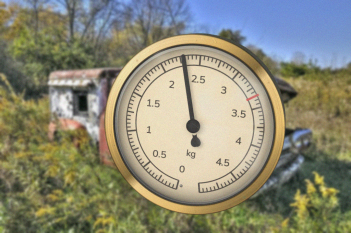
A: 2.3kg
